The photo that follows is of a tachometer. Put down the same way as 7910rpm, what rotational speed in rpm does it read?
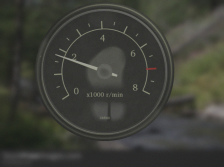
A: 1750rpm
